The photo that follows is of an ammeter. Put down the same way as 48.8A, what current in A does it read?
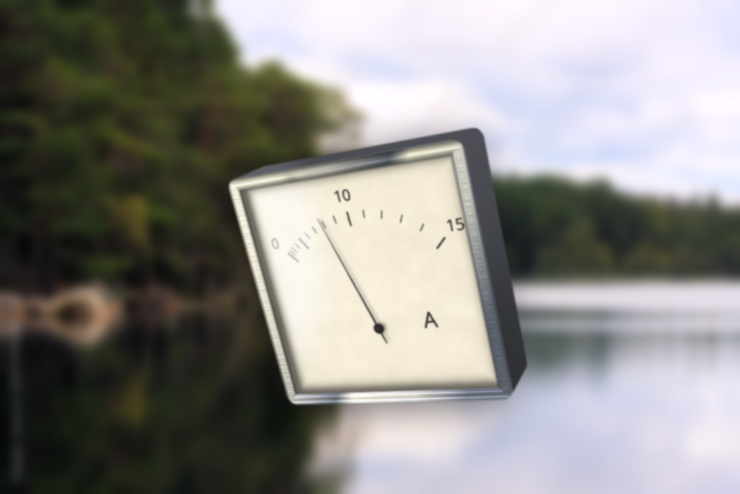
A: 8A
